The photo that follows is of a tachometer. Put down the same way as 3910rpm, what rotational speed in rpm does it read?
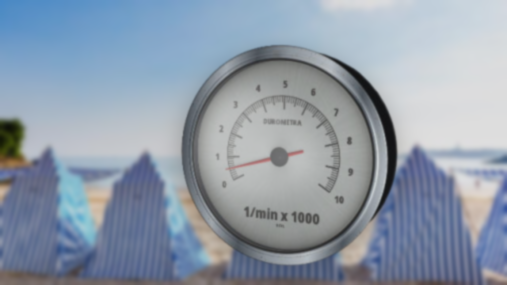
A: 500rpm
